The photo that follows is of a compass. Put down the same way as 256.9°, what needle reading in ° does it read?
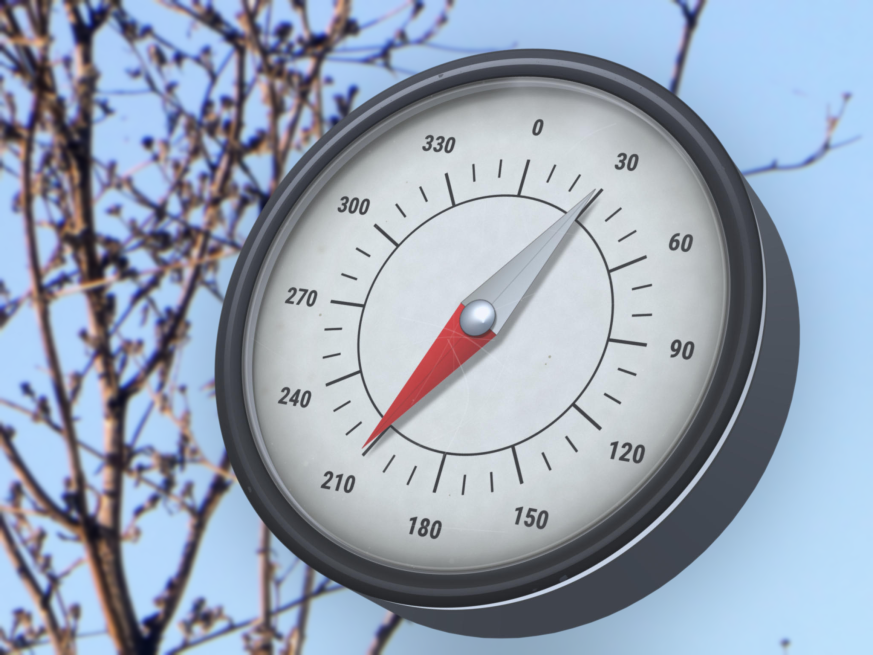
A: 210°
